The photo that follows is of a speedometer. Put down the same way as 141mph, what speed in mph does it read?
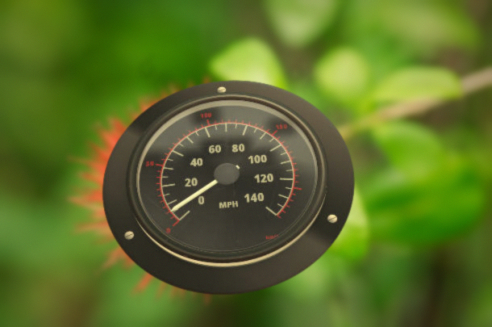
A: 5mph
